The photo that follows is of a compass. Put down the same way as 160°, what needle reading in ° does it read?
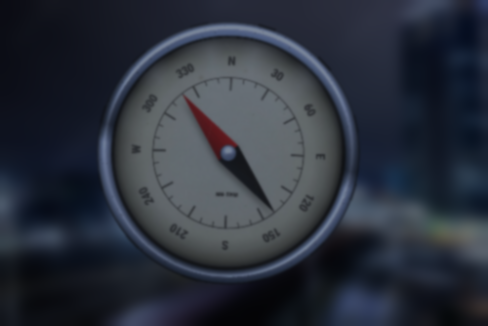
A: 320°
